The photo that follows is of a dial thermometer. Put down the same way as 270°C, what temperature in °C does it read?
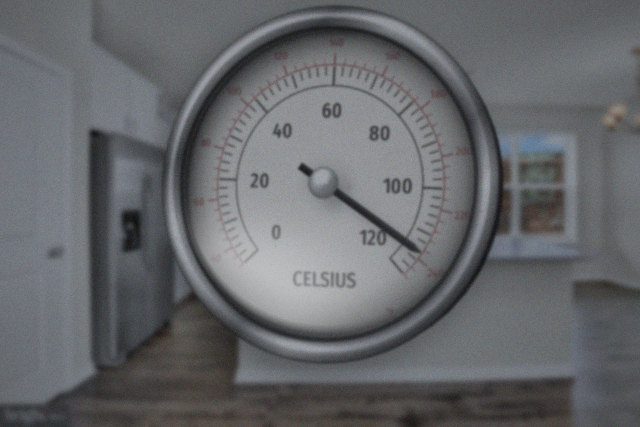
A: 114°C
